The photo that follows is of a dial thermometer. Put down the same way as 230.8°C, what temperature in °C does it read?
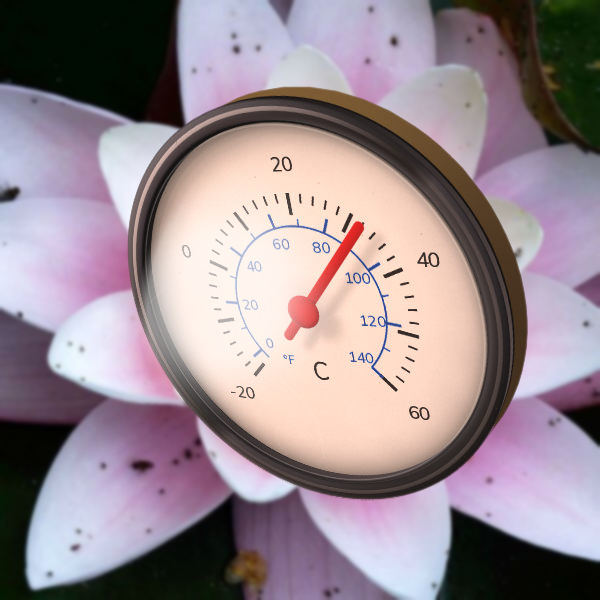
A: 32°C
